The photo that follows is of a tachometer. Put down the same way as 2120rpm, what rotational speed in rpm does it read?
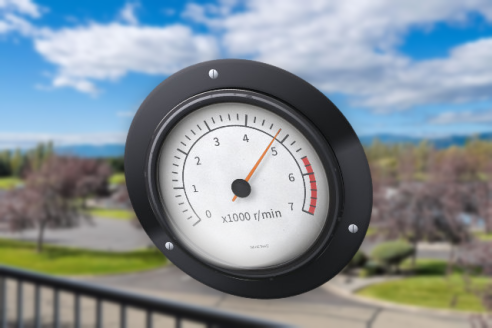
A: 4800rpm
